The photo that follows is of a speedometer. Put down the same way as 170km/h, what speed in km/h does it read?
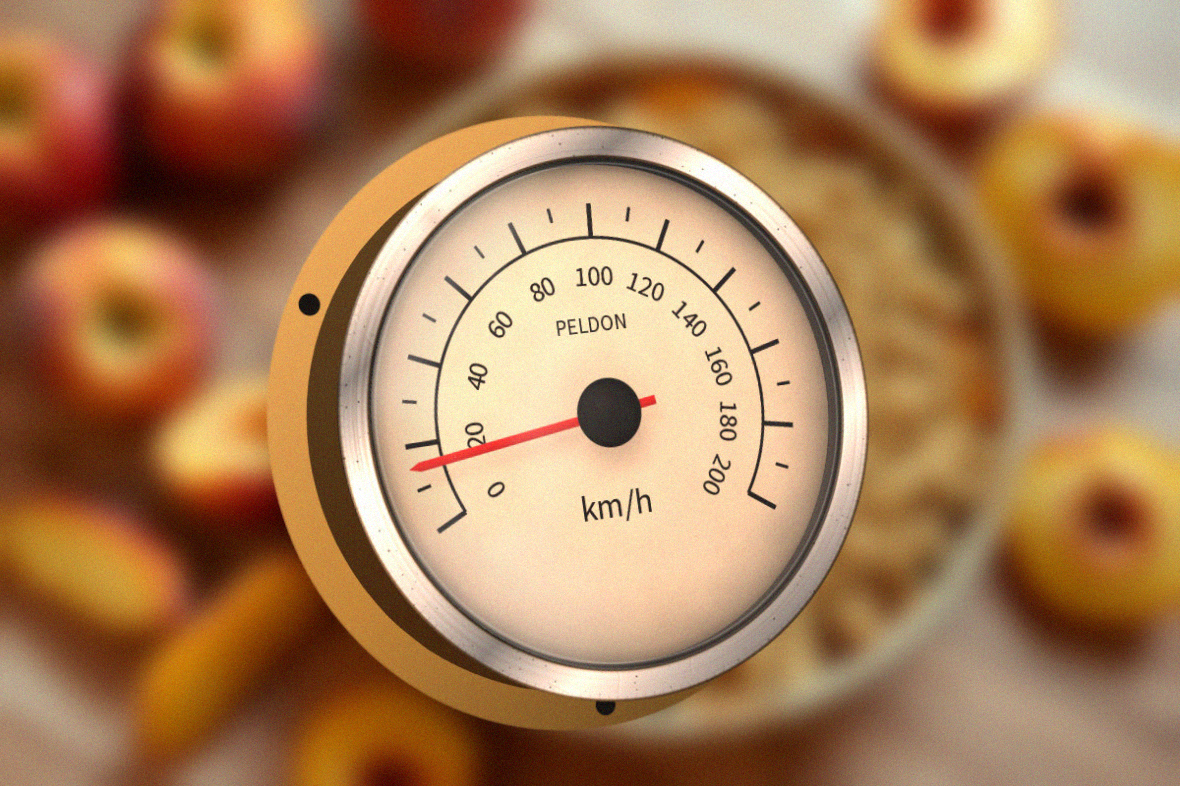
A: 15km/h
